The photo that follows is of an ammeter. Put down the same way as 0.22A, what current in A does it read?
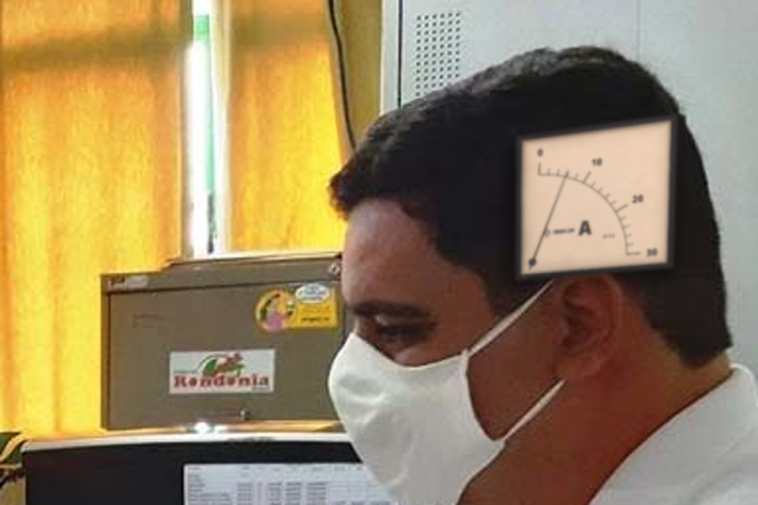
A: 6A
